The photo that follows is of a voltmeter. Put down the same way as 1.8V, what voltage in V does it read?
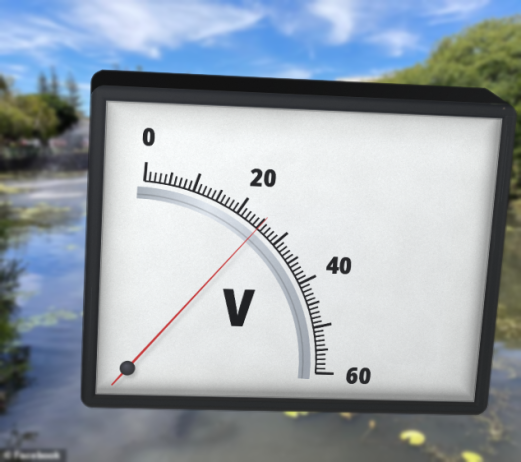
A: 25V
